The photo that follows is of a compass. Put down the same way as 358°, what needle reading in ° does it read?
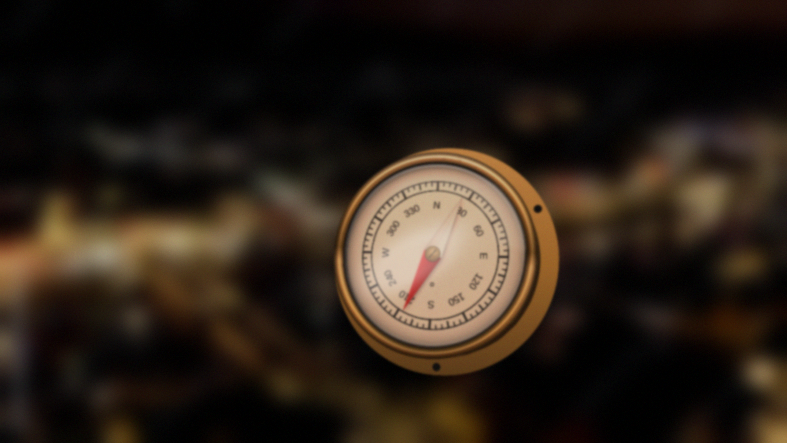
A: 205°
